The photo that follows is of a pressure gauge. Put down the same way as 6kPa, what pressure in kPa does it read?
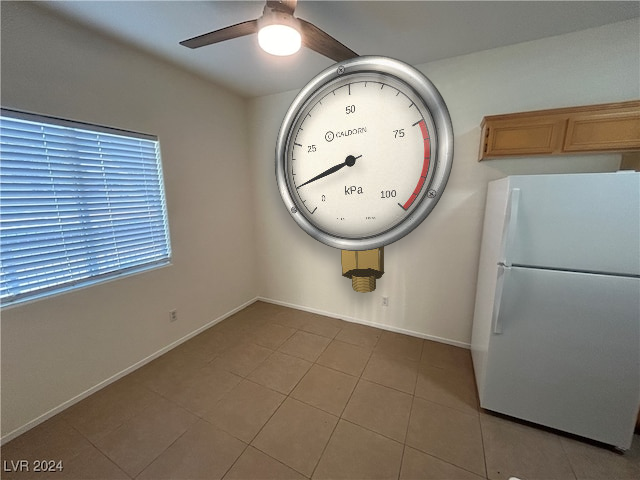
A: 10kPa
